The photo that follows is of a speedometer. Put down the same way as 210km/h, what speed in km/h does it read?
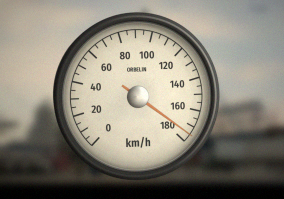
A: 175km/h
